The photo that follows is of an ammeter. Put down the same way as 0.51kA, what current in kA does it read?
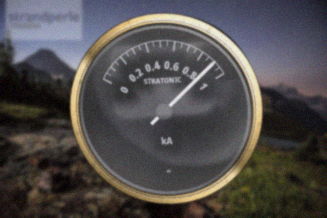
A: 0.9kA
